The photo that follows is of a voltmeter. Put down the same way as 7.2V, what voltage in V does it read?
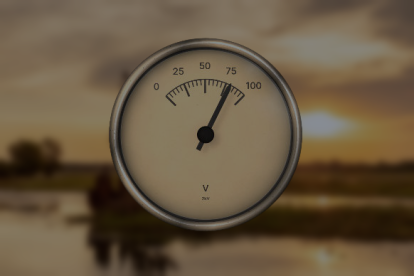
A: 80V
